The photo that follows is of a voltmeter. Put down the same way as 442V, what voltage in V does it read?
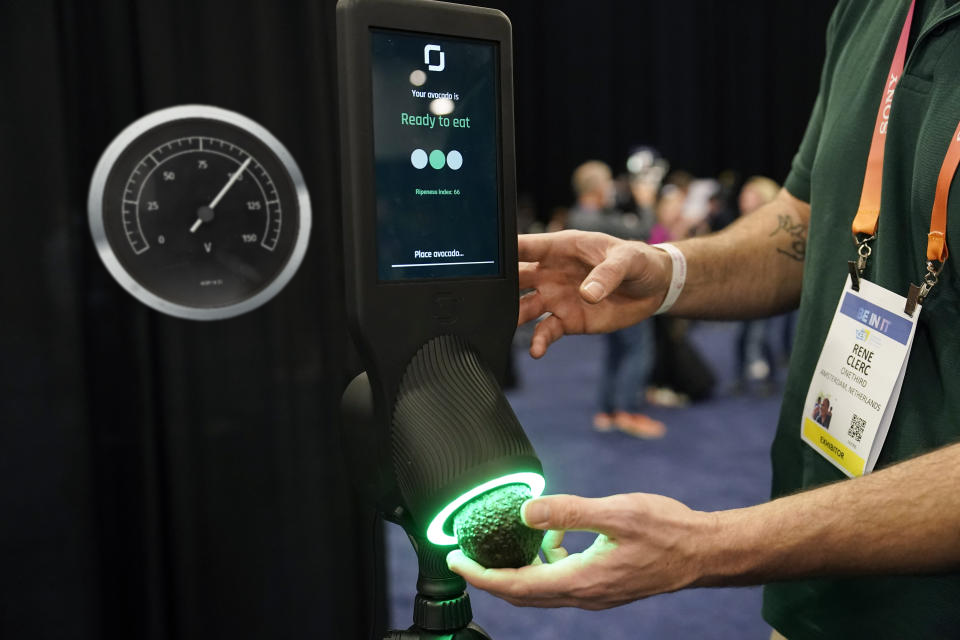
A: 100V
